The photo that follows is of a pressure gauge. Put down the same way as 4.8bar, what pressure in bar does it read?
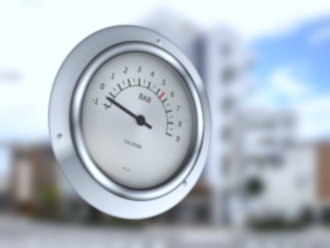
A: -0.5bar
